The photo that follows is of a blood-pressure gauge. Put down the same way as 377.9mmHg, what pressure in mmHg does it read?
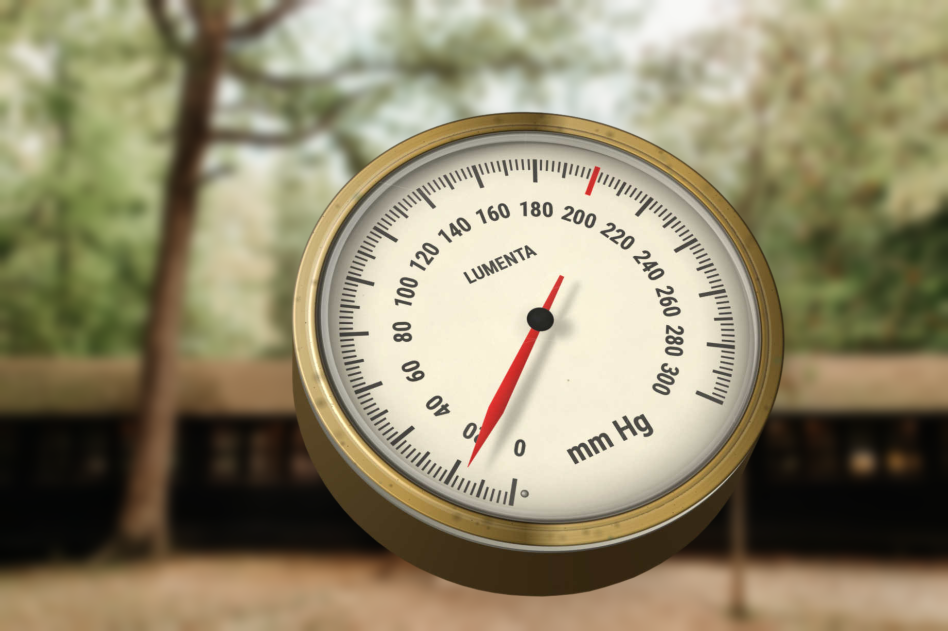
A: 16mmHg
